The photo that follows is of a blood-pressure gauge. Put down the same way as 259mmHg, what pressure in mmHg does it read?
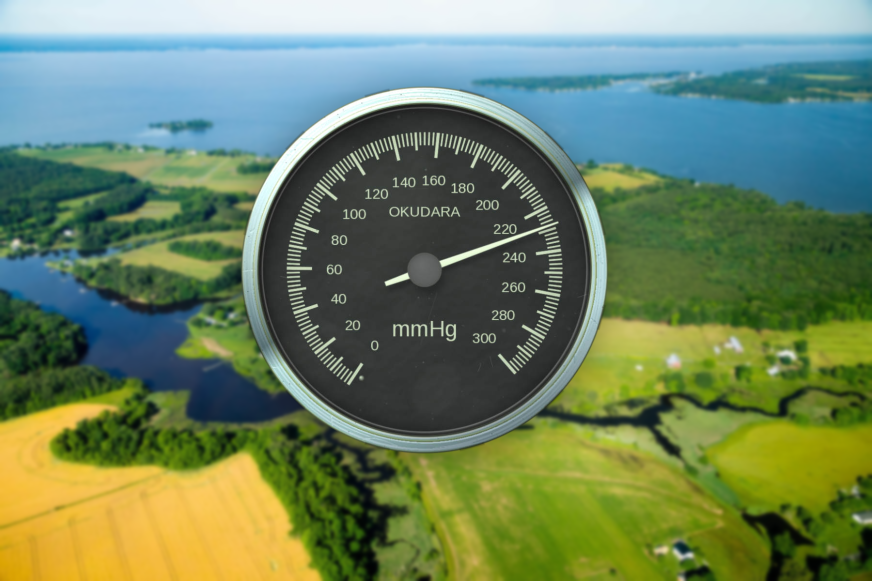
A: 228mmHg
